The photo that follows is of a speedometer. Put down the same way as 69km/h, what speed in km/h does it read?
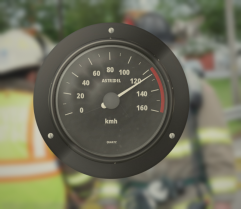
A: 125km/h
